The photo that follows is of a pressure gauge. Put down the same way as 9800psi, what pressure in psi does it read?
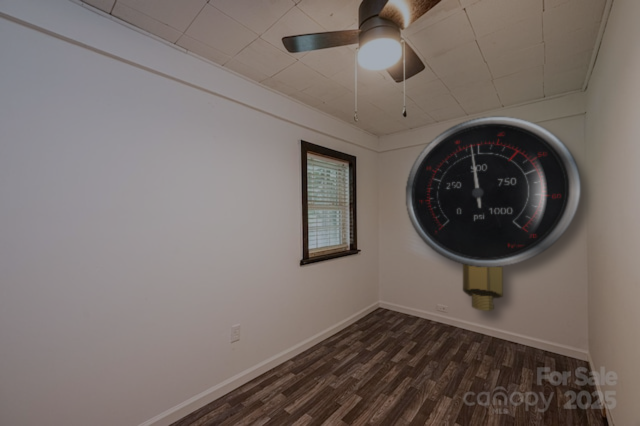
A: 475psi
